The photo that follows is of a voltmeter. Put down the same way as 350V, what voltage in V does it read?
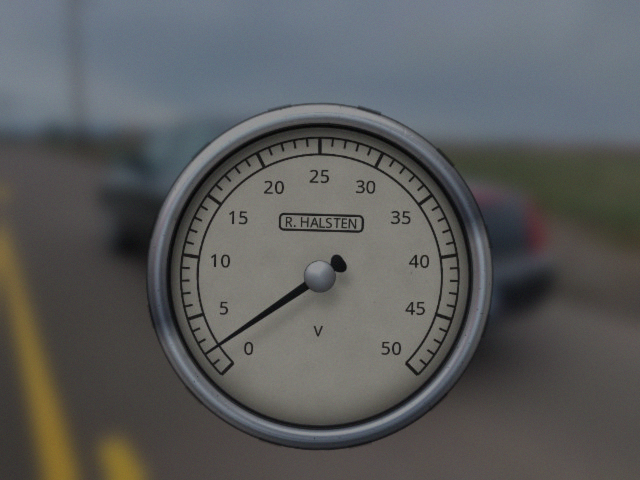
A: 2V
